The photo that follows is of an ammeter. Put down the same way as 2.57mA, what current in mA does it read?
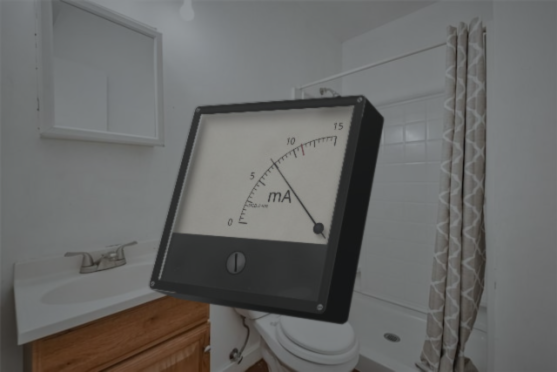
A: 7.5mA
